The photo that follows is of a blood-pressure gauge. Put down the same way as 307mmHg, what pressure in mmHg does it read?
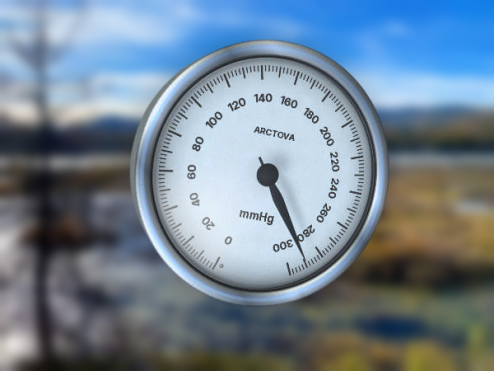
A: 290mmHg
